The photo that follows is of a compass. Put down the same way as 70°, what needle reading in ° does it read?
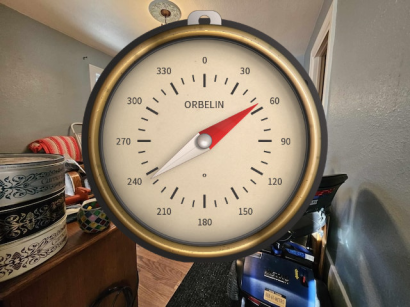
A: 55°
